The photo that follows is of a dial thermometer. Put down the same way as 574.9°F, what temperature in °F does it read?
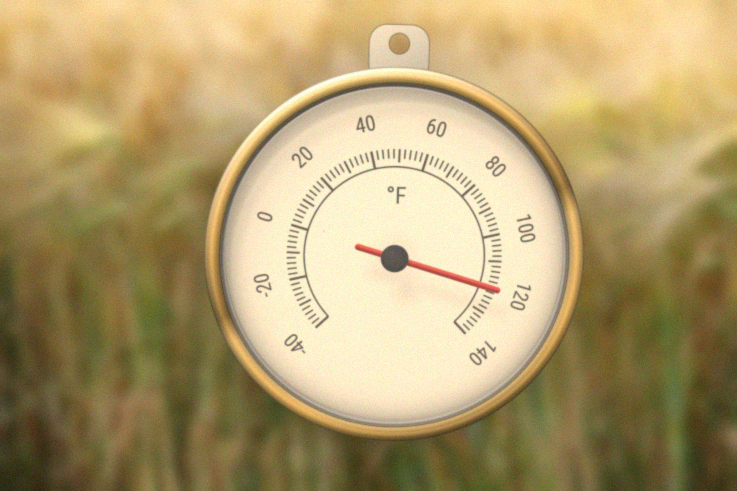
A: 120°F
